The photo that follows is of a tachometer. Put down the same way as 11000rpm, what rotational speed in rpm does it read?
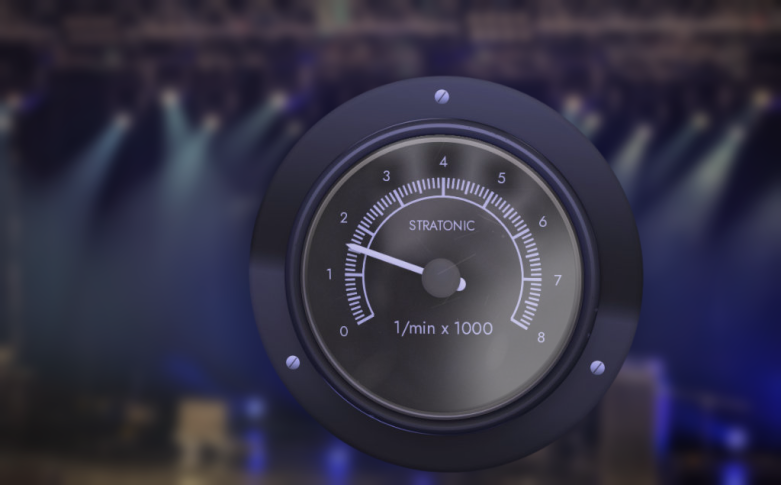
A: 1600rpm
